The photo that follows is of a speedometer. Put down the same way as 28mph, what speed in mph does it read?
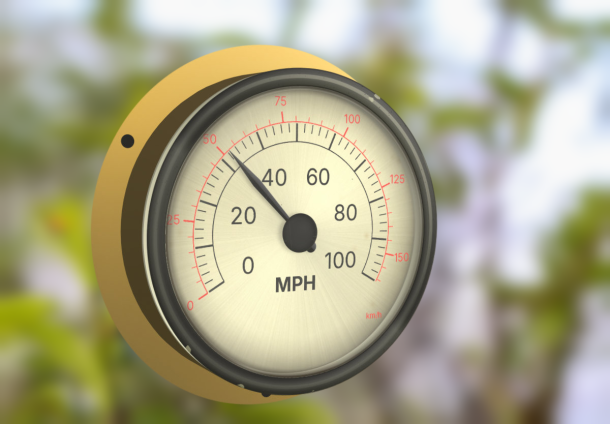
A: 32mph
